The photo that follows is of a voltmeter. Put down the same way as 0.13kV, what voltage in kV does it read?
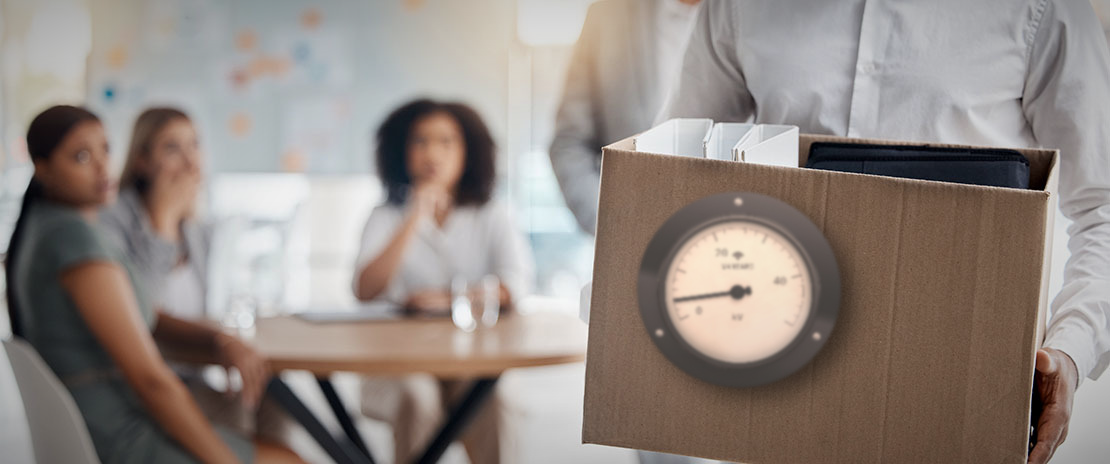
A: 4kV
